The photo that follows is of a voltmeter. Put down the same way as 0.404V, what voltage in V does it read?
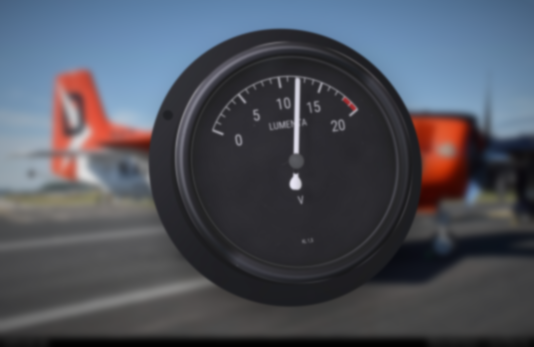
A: 12V
